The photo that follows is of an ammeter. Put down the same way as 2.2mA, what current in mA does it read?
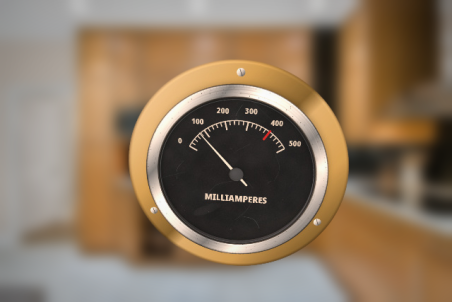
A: 80mA
